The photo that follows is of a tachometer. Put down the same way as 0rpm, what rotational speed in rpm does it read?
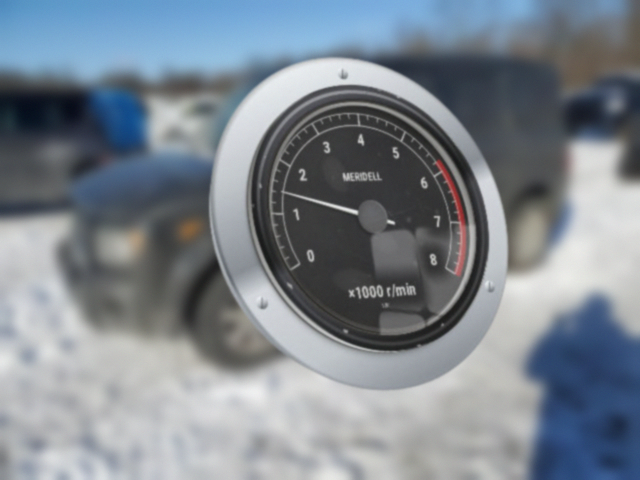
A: 1400rpm
